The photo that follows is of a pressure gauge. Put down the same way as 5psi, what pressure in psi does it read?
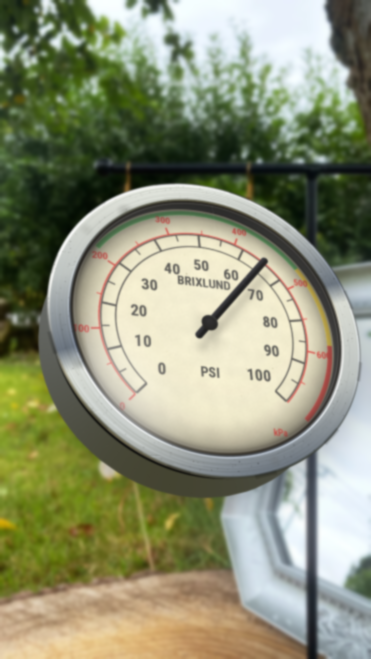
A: 65psi
